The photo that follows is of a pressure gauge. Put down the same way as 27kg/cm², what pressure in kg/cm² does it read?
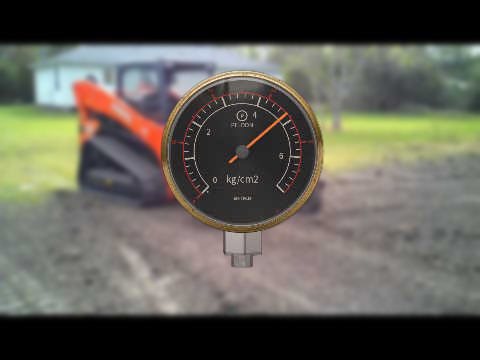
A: 4.8kg/cm²
